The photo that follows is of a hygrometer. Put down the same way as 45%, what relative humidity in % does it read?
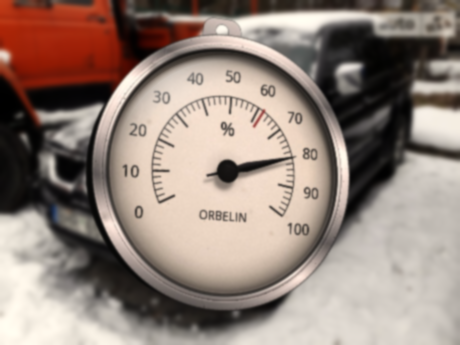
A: 80%
